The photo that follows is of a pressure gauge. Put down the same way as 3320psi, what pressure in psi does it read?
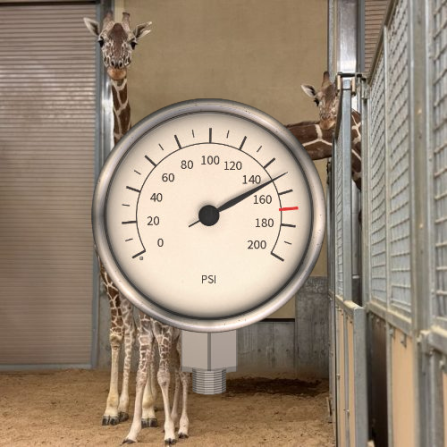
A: 150psi
